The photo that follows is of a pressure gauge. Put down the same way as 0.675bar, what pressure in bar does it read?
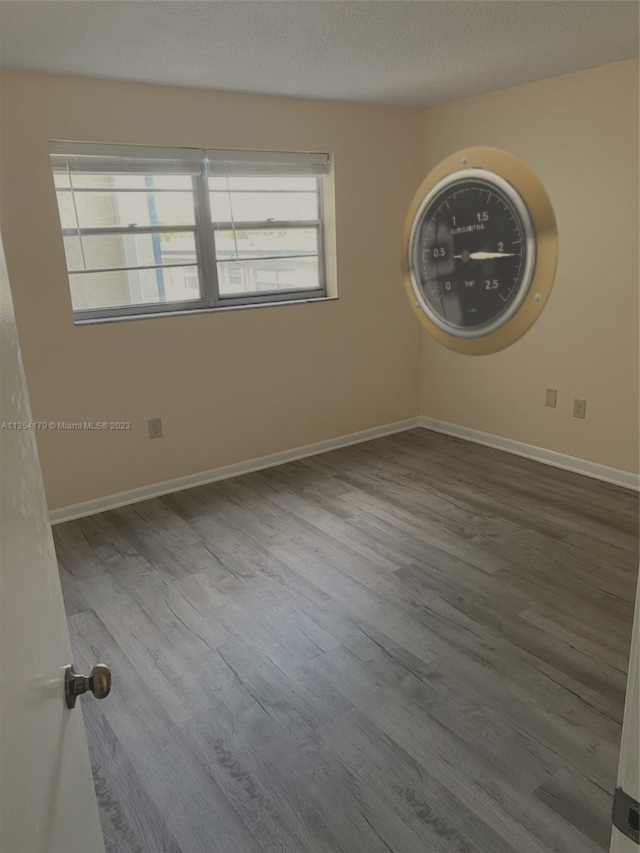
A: 2.1bar
